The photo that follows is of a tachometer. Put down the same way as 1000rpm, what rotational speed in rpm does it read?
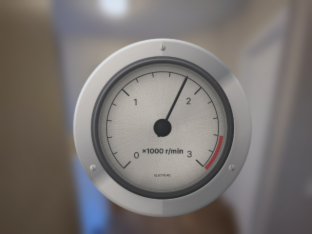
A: 1800rpm
